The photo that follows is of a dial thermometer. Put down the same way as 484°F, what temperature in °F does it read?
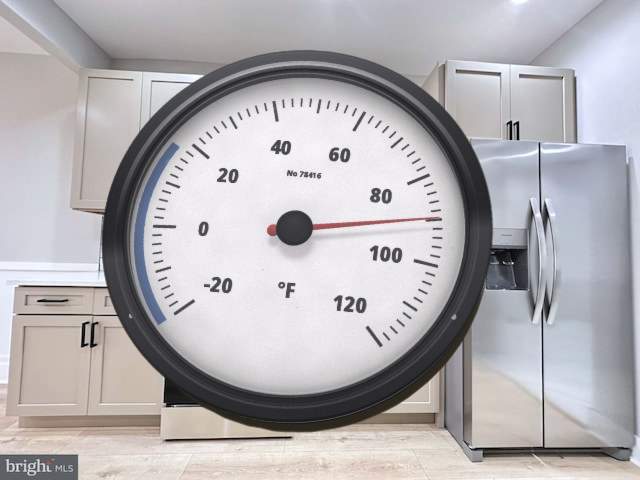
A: 90°F
